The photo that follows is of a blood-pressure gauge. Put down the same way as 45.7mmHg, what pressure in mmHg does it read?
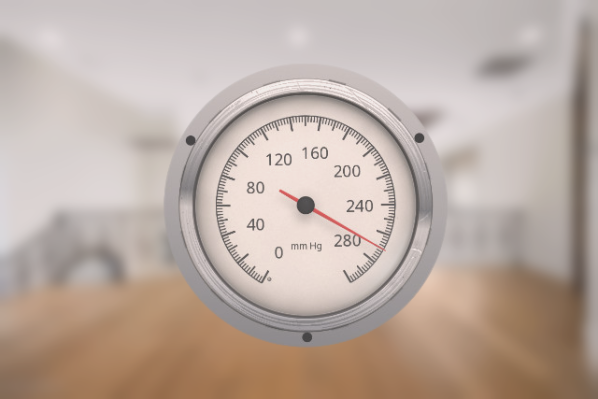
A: 270mmHg
